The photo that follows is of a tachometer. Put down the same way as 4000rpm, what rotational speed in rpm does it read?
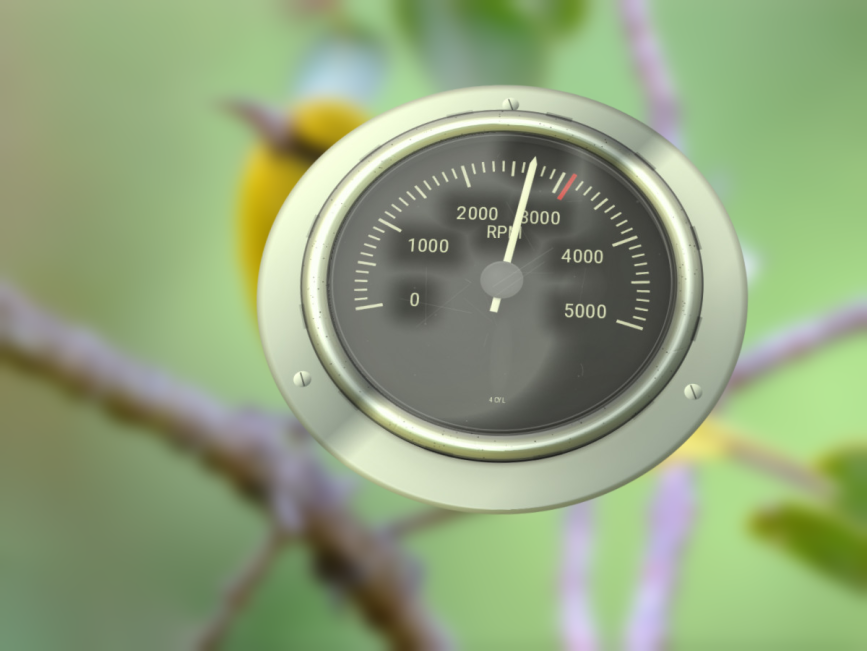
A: 2700rpm
